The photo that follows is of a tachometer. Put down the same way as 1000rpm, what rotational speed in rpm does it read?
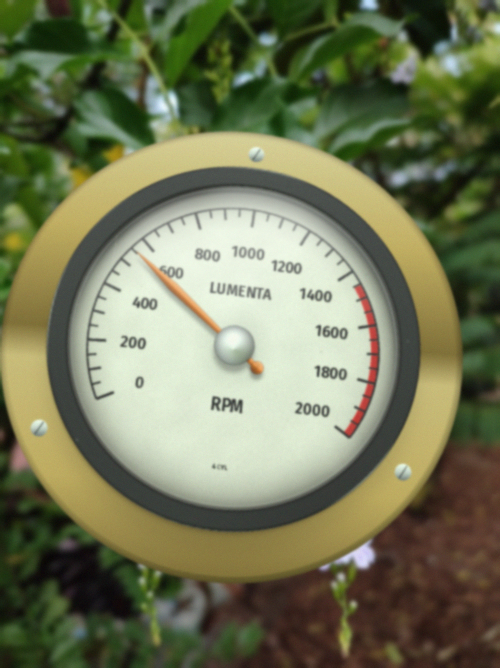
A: 550rpm
